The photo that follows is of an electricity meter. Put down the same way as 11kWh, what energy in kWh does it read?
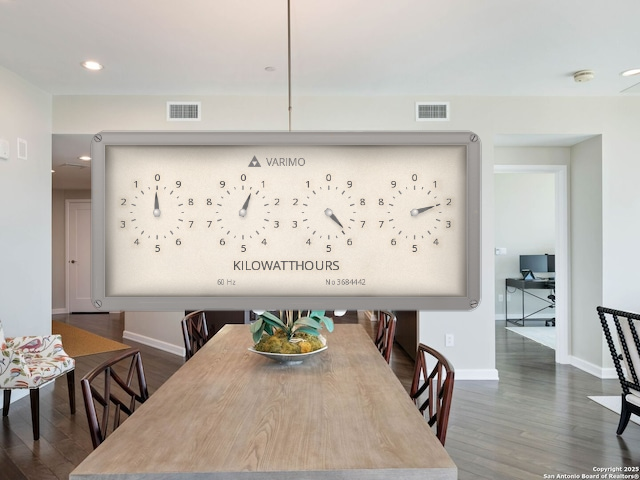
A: 62kWh
